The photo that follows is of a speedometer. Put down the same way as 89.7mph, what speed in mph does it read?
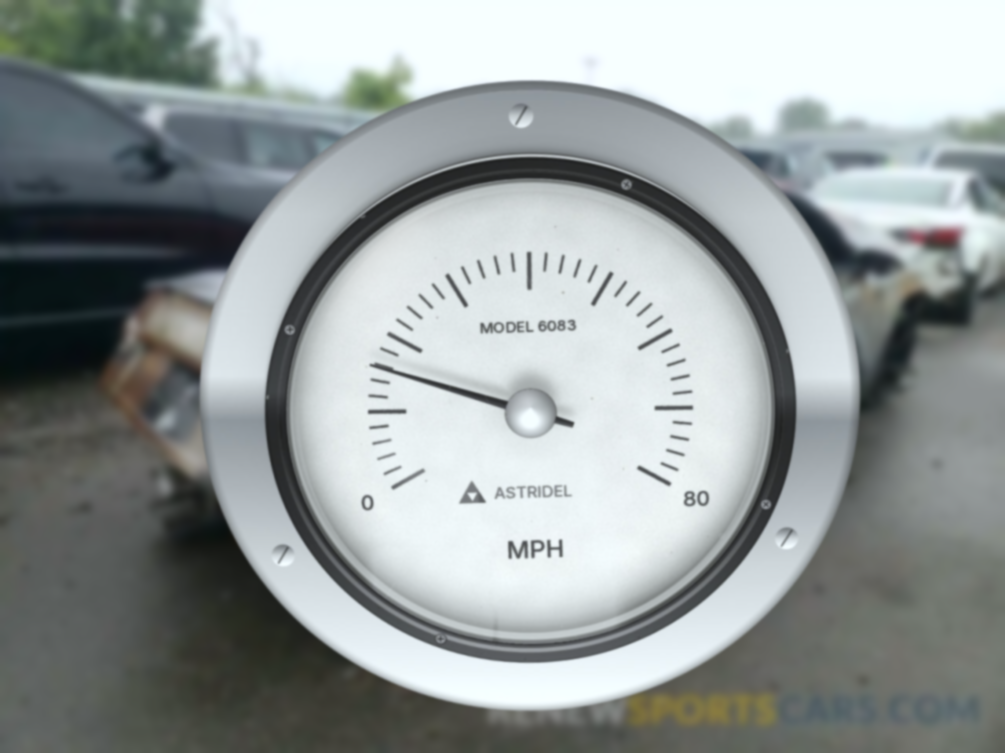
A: 16mph
